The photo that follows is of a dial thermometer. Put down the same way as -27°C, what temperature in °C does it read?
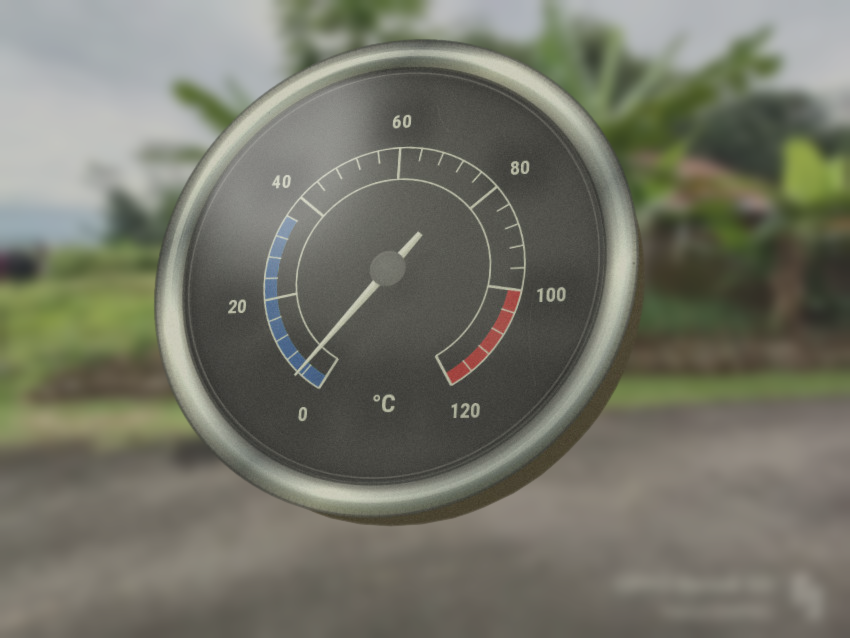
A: 4°C
